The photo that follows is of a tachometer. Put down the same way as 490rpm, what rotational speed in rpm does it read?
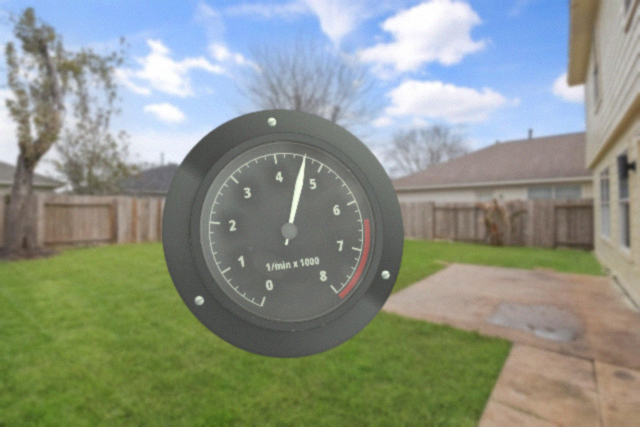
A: 4600rpm
